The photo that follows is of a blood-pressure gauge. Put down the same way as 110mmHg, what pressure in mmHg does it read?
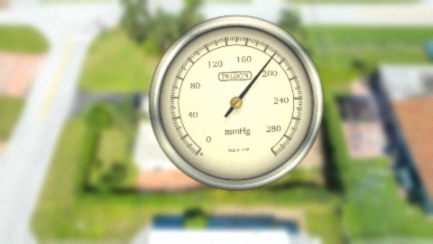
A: 190mmHg
